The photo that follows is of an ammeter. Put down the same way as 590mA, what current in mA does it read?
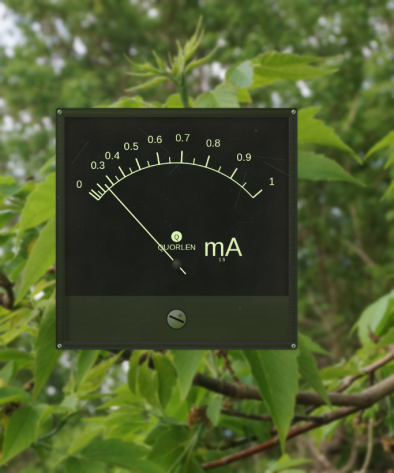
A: 0.25mA
